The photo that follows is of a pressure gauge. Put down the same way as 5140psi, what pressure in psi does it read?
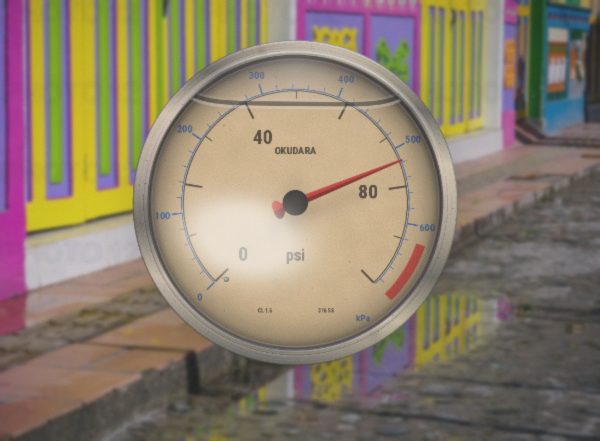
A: 75psi
